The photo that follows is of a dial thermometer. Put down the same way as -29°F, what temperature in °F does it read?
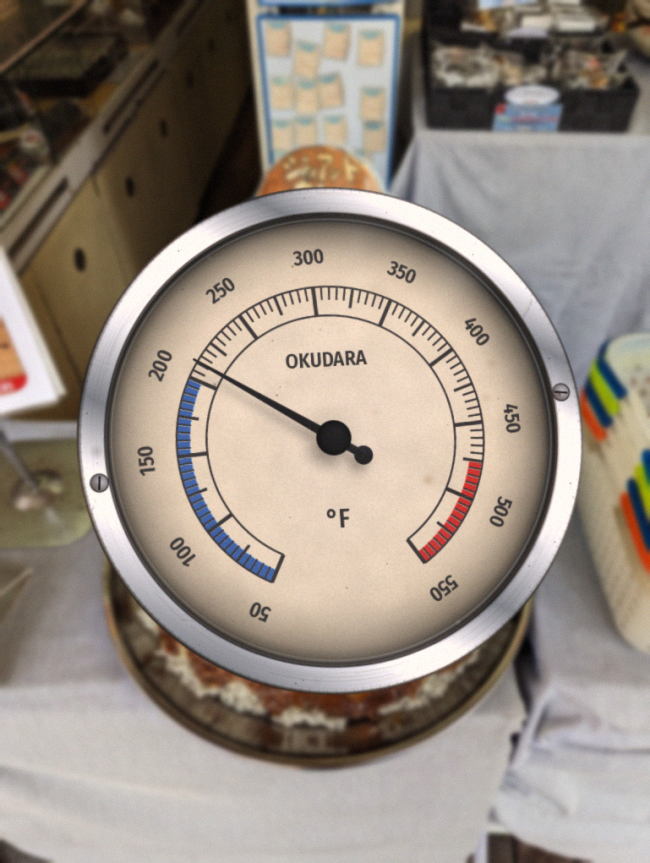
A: 210°F
